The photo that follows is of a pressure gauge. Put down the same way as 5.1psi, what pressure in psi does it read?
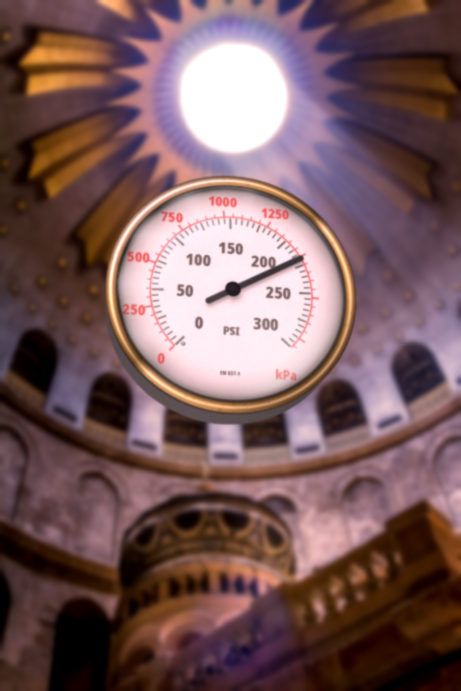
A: 220psi
